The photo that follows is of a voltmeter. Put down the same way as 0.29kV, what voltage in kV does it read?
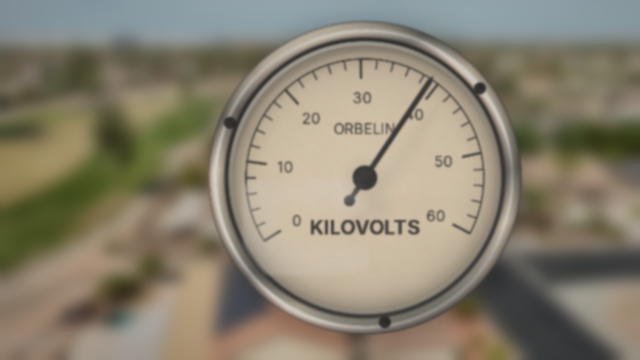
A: 39kV
